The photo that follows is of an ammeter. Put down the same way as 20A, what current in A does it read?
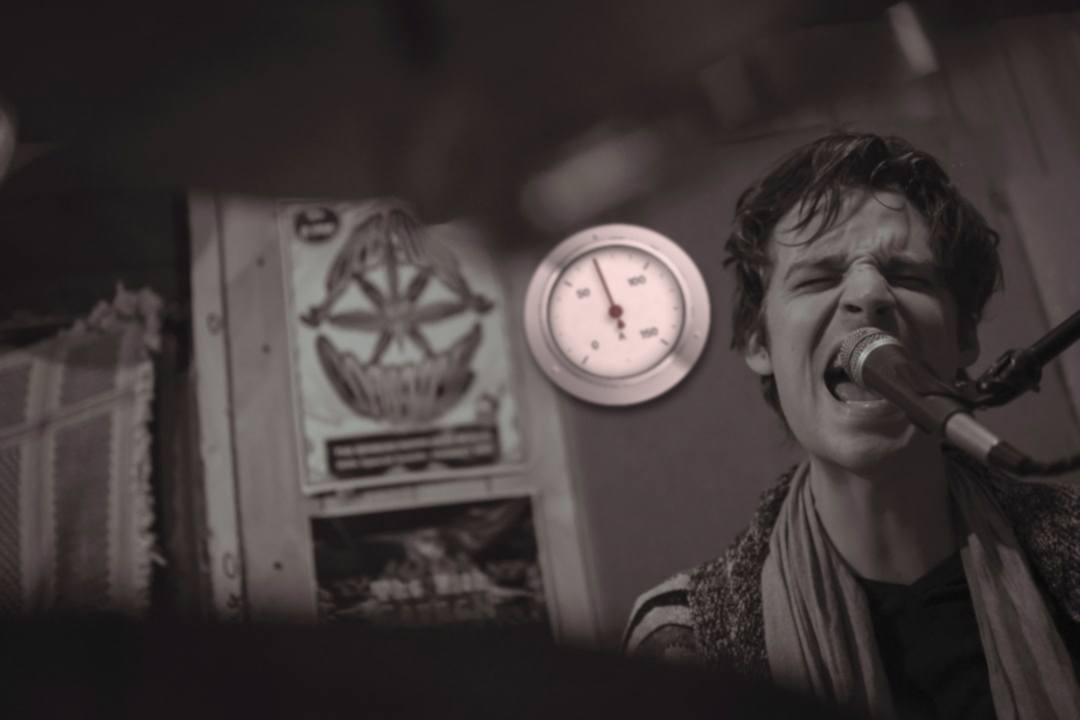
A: 70A
